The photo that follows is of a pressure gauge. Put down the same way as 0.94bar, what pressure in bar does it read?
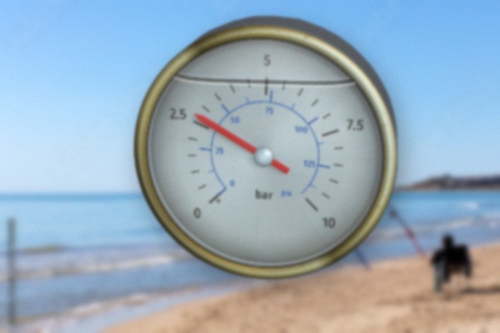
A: 2.75bar
